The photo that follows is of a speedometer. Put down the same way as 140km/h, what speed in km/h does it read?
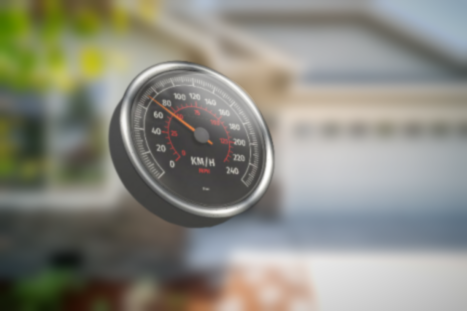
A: 70km/h
